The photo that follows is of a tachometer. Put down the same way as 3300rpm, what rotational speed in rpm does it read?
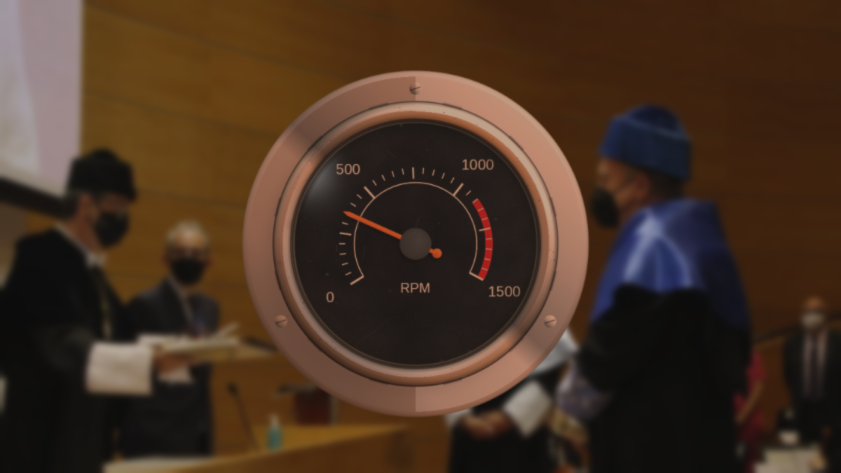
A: 350rpm
